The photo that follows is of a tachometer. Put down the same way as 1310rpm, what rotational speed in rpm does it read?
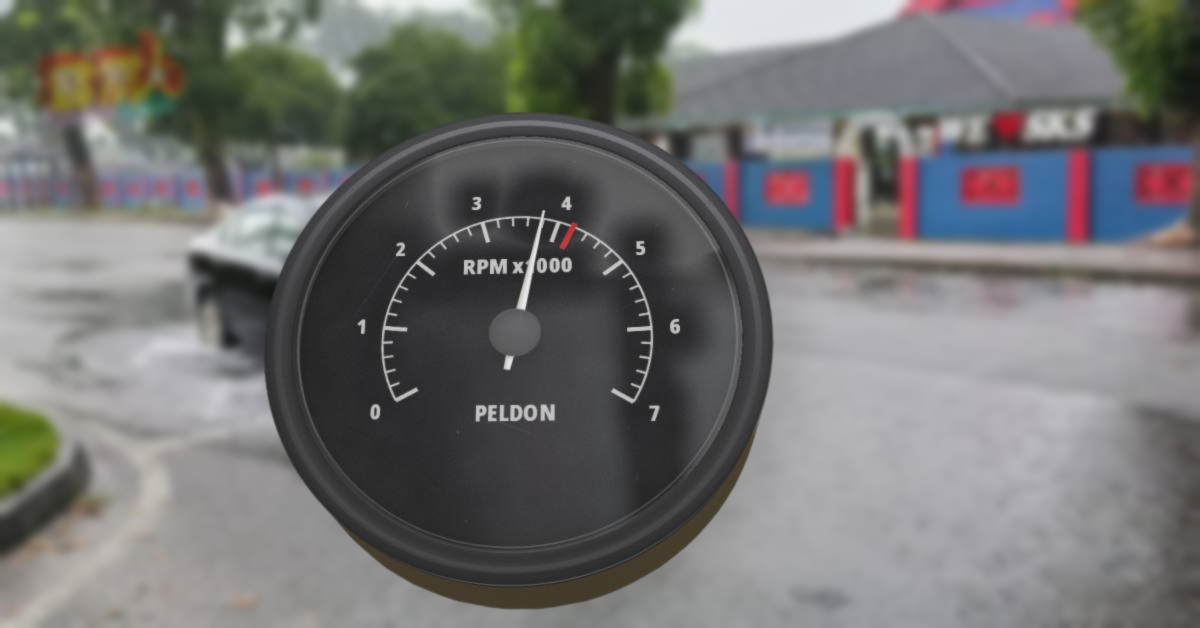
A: 3800rpm
